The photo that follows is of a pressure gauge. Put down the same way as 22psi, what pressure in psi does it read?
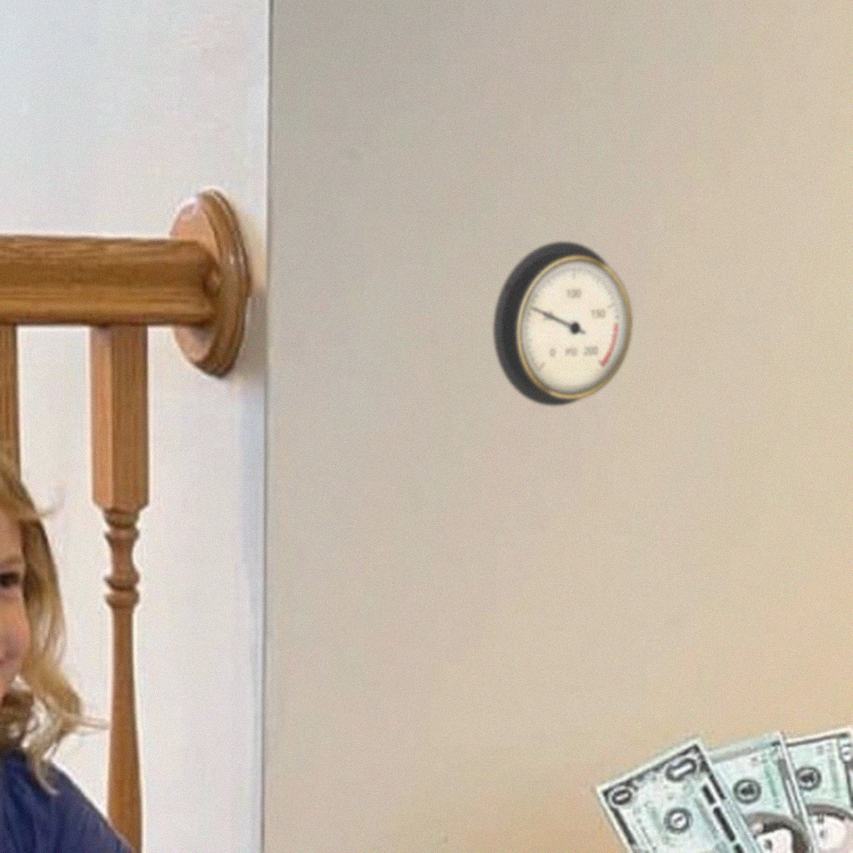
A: 50psi
